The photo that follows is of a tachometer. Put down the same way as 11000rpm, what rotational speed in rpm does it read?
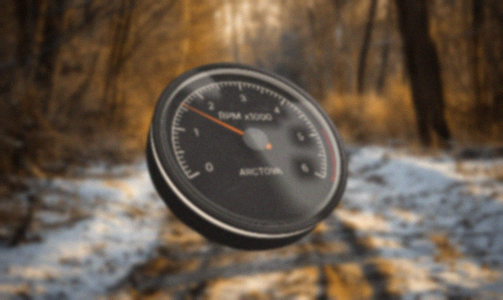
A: 1500rpm
